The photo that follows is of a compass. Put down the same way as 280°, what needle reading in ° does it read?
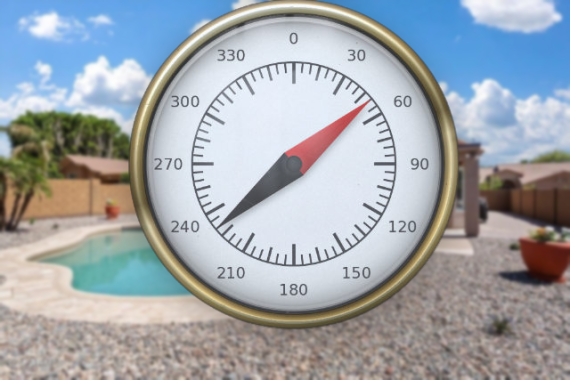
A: 50°
